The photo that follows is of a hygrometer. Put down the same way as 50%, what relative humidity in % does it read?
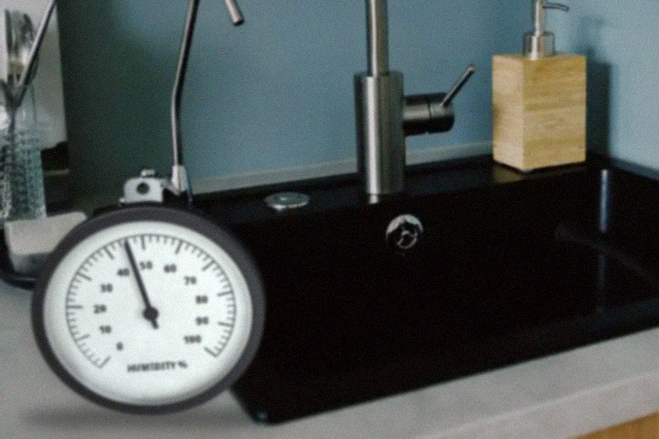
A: 46%
